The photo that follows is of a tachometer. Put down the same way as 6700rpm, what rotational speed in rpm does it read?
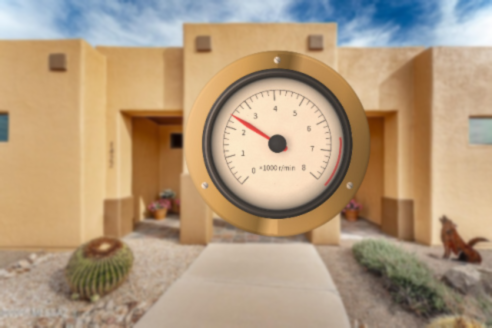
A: 2400rpm
